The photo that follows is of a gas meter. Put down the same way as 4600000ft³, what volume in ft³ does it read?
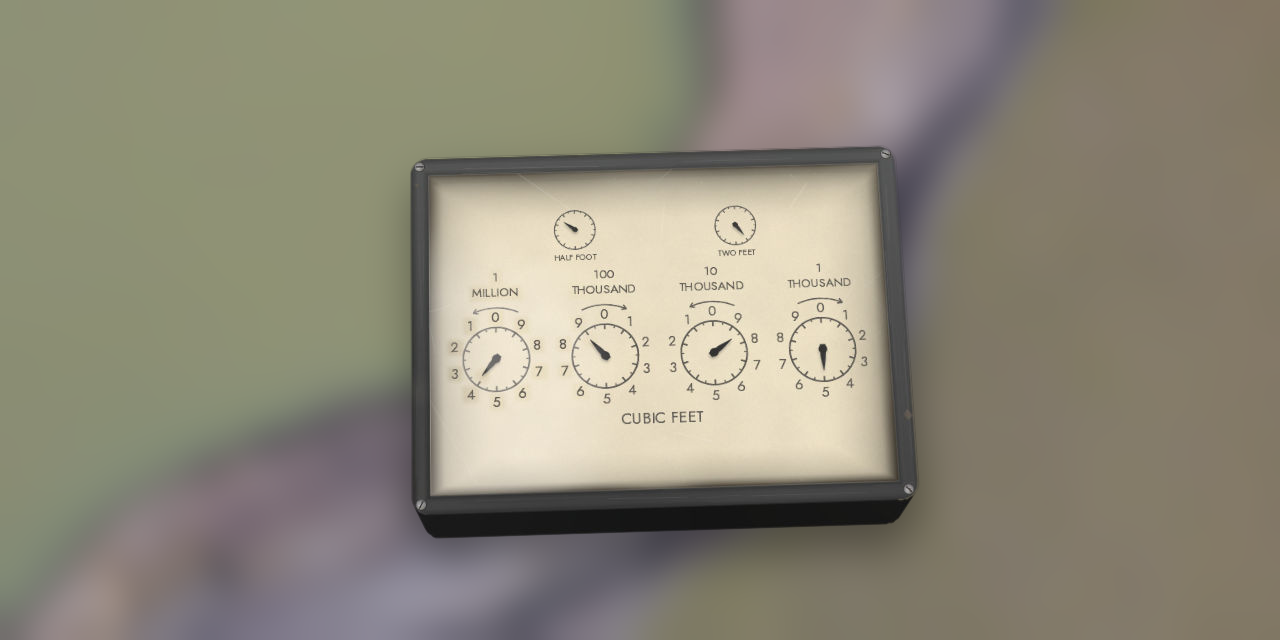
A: 388500ft³
